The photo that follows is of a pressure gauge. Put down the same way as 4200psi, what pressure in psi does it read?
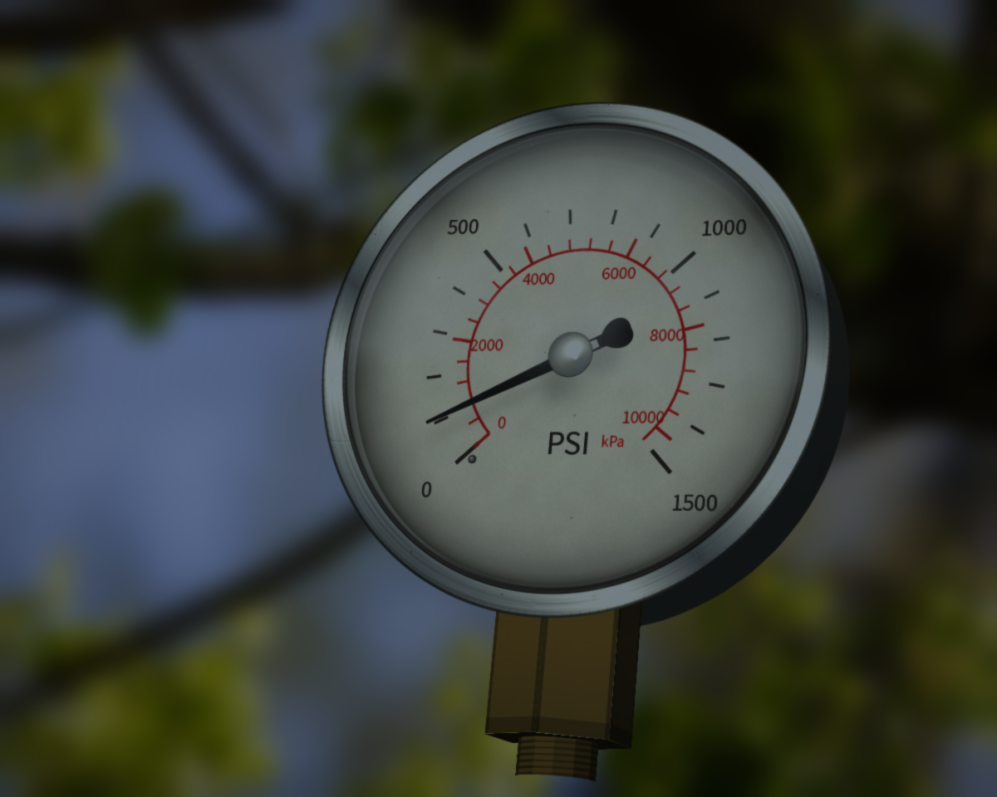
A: 100psi
